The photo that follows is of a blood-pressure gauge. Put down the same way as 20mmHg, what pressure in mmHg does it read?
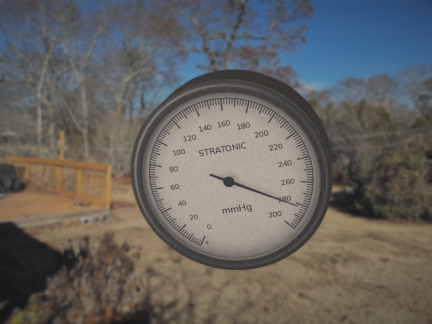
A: 280mmHg
